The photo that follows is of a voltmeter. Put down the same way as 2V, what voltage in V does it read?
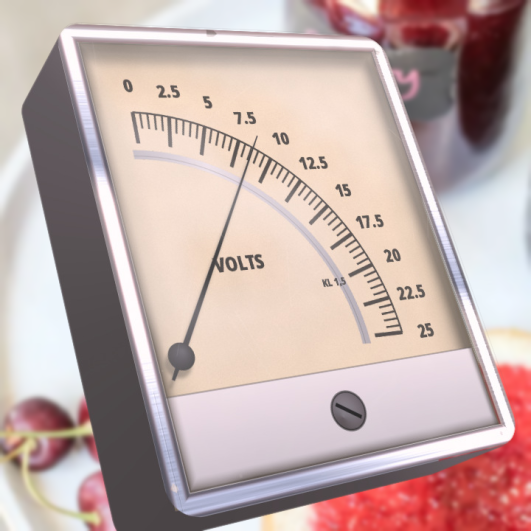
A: 8.5V
